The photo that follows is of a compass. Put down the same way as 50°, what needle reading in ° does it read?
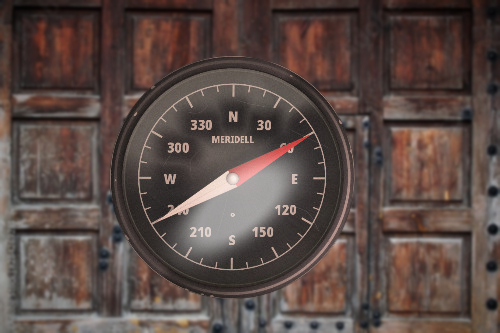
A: 60°
